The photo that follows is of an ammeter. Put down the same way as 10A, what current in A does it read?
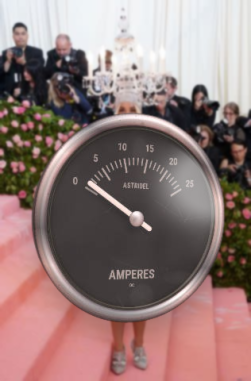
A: 1A
